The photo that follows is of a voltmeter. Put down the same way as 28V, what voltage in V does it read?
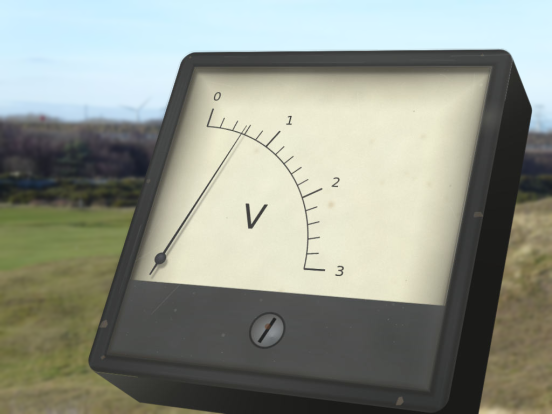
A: 0.6V
